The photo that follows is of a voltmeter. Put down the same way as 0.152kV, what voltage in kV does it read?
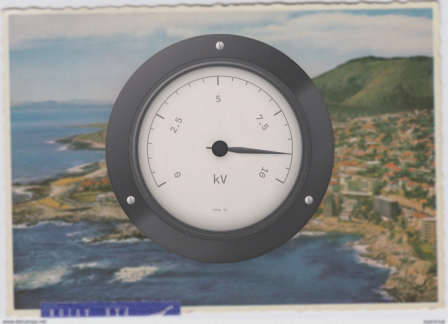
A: 9kV
